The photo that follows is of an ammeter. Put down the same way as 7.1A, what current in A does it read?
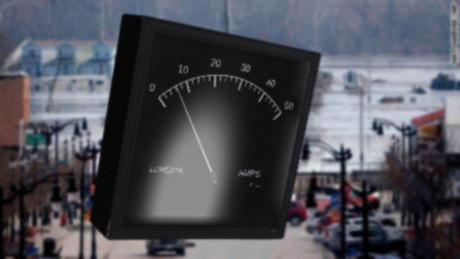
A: 6A
